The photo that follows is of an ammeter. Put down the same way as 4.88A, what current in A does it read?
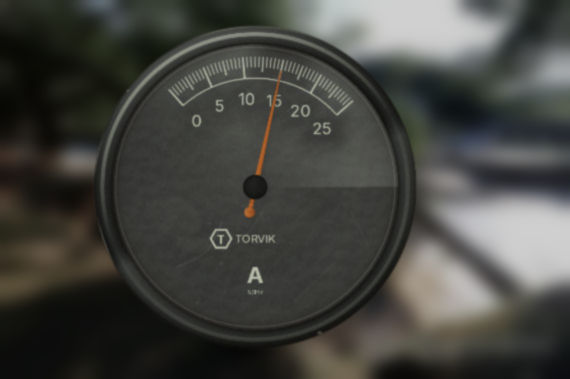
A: 15A
